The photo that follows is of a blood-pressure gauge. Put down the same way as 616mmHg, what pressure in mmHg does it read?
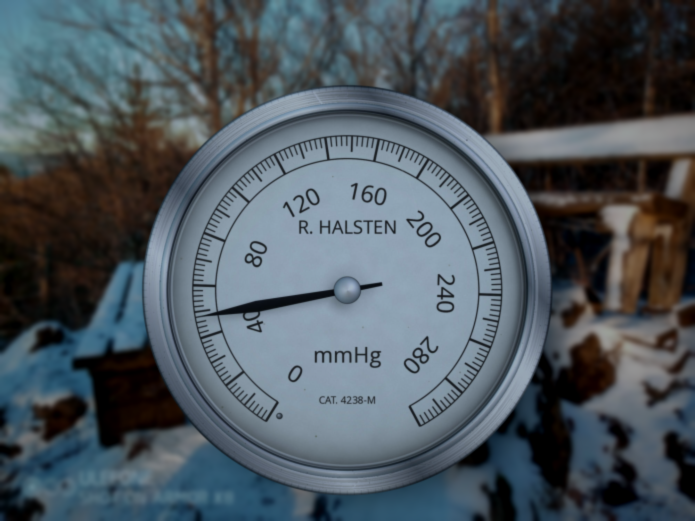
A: 48mmHg
